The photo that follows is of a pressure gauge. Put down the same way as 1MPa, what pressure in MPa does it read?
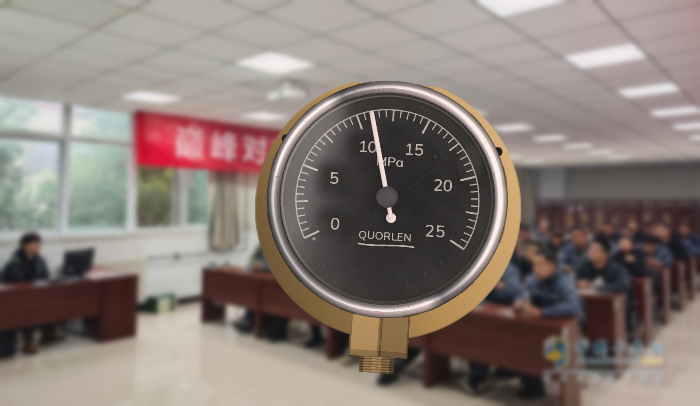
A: 11MPa
